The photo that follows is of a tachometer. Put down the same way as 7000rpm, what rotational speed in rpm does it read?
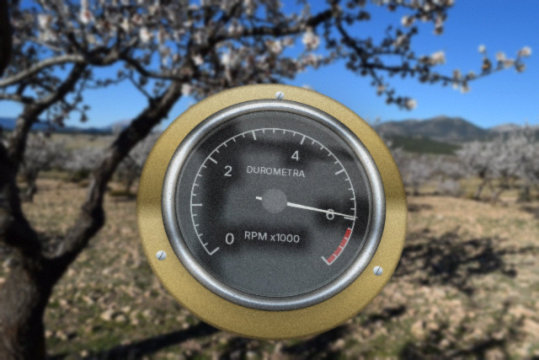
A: 6000rpm
